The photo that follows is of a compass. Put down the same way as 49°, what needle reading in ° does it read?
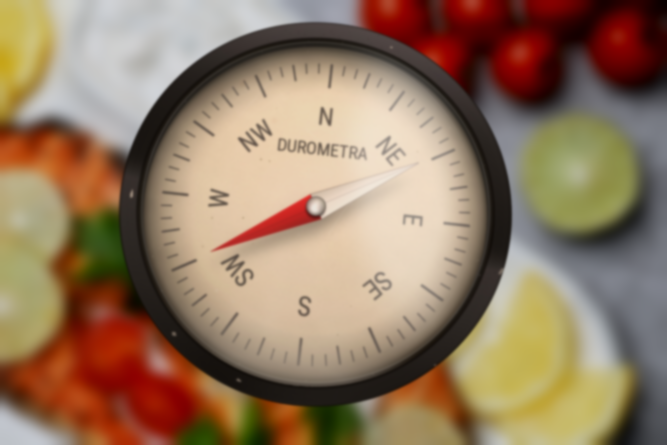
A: 240°
